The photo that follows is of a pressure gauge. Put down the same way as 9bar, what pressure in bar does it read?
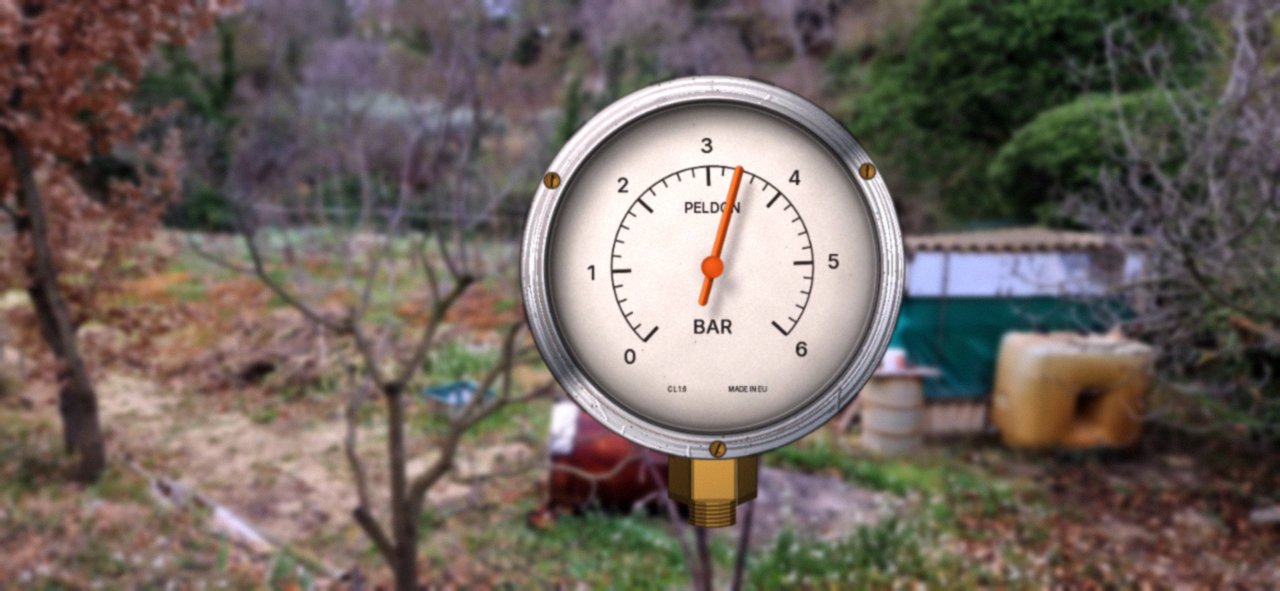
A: 3.4bar
